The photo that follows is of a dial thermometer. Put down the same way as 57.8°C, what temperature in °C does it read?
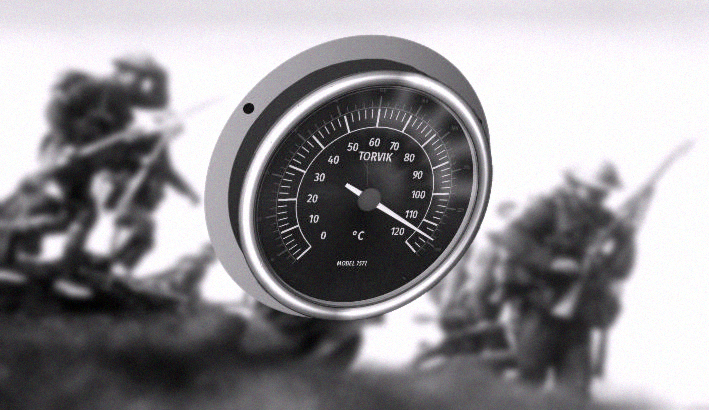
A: 114°C
